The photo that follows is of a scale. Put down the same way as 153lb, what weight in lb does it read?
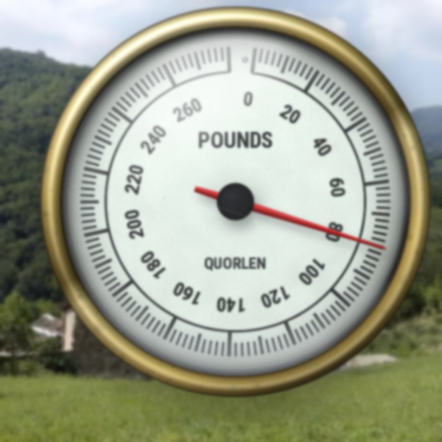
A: 80lb
